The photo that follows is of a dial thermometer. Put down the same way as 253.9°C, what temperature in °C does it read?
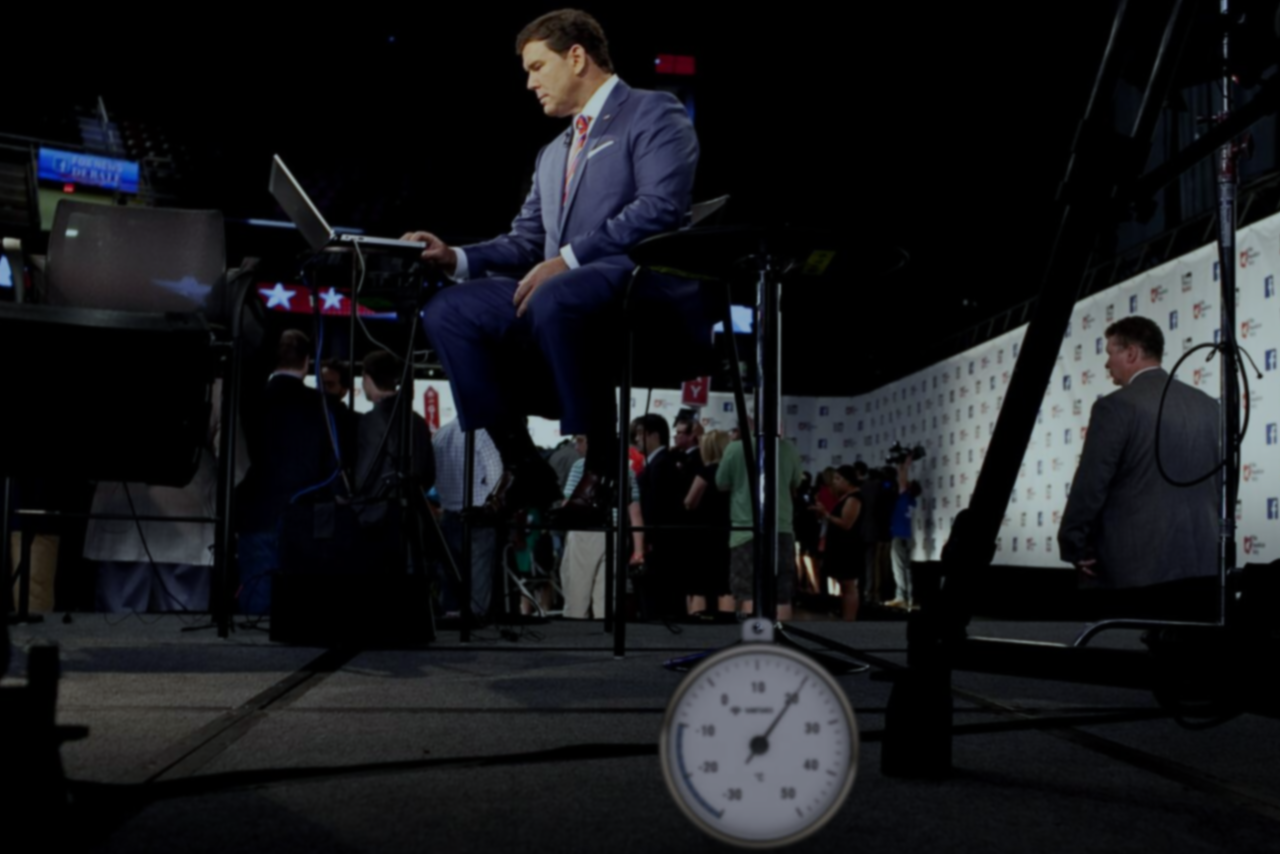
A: 20°C
